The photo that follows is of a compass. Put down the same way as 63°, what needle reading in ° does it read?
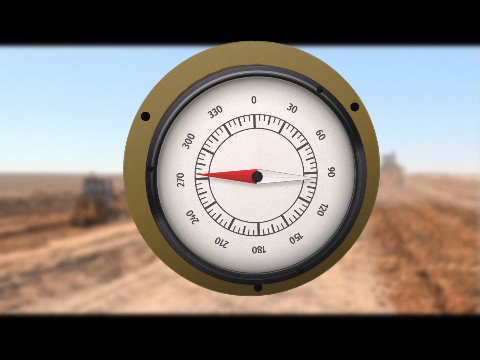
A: 275°
